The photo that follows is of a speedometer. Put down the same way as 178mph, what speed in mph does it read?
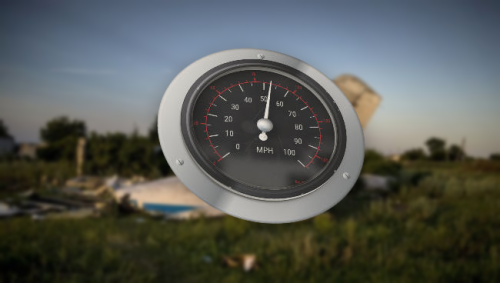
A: 52.5mph
